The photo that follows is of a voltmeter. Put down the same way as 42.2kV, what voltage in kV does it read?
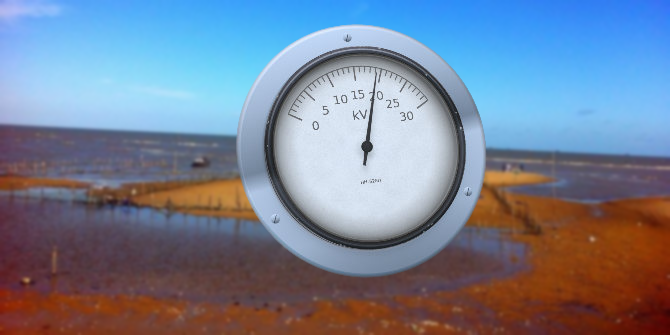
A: 19kV
